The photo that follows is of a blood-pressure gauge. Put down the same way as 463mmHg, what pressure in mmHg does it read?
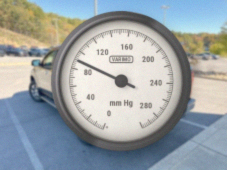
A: 90mmHg
